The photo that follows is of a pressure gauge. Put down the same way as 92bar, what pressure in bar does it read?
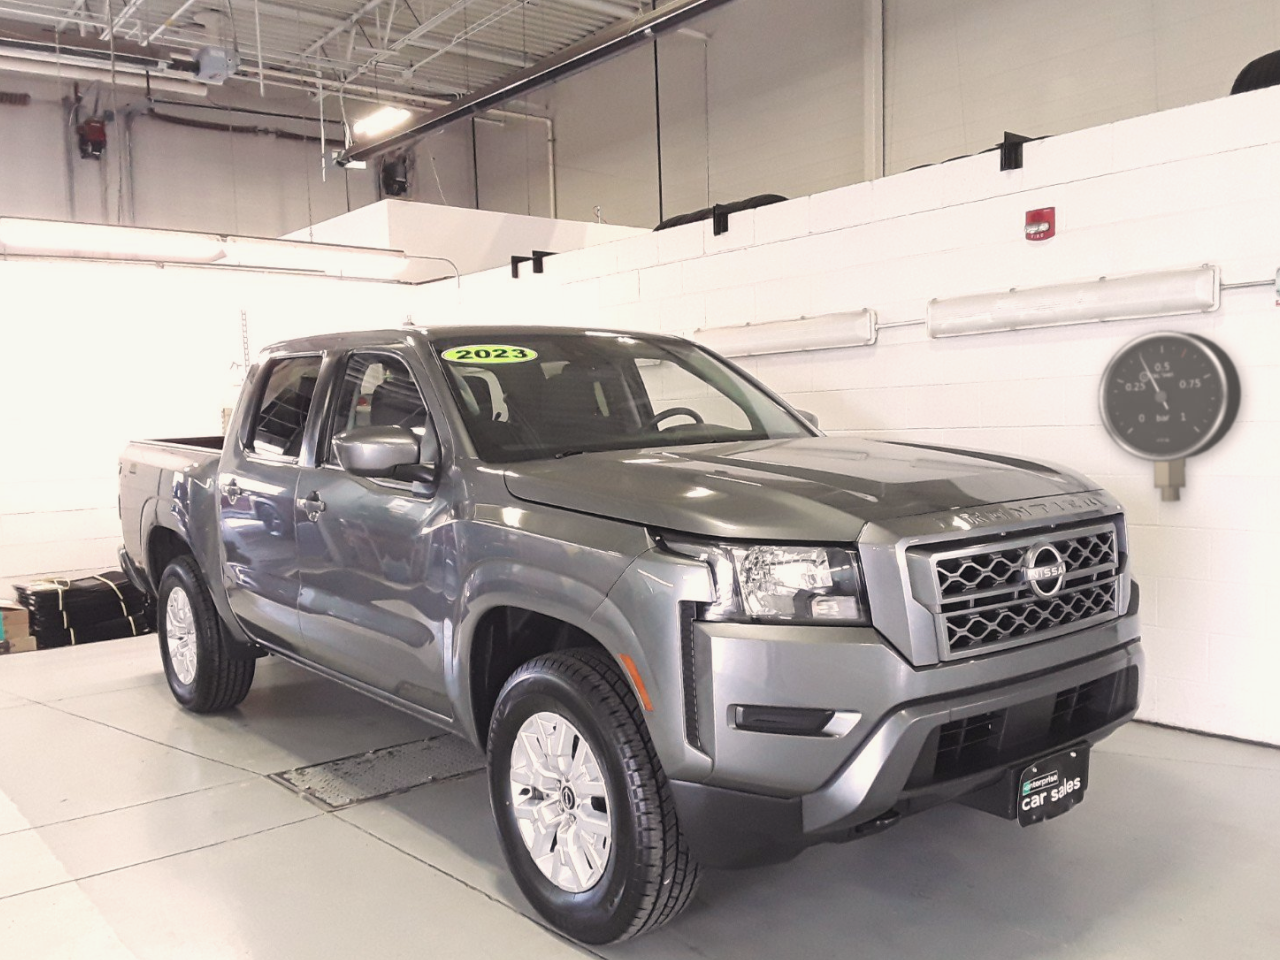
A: 0.4bar
